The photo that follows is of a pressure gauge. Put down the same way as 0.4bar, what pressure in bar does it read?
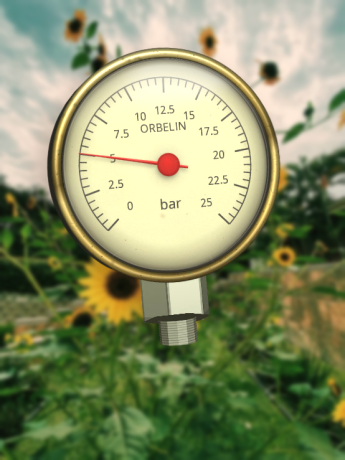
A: 5bar
